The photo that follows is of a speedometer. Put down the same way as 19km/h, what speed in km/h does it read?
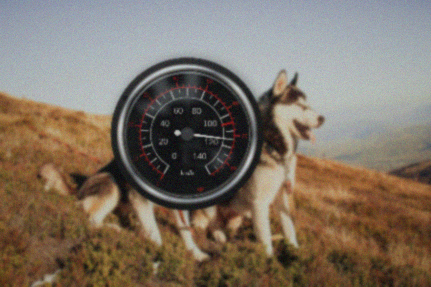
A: 115km/h
